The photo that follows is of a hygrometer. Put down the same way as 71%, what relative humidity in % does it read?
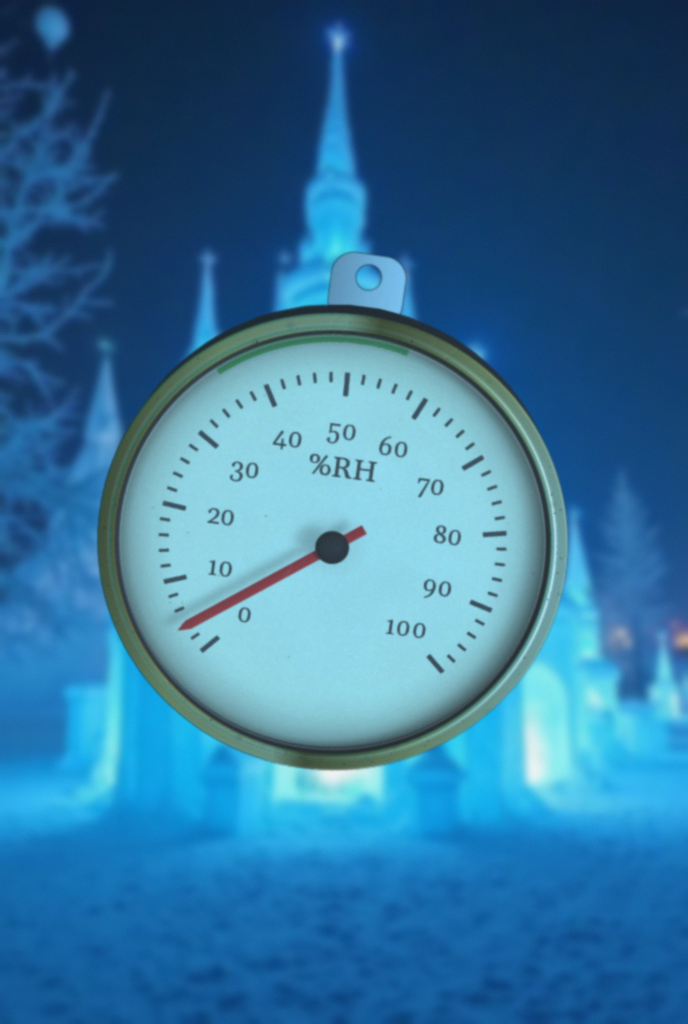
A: 4%
